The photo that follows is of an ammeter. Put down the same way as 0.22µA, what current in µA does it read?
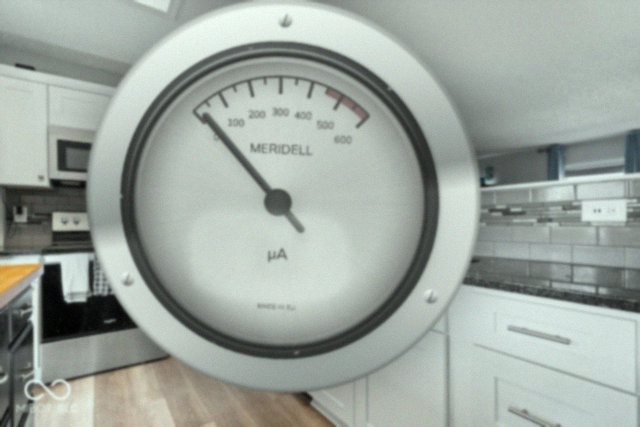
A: 25µA
